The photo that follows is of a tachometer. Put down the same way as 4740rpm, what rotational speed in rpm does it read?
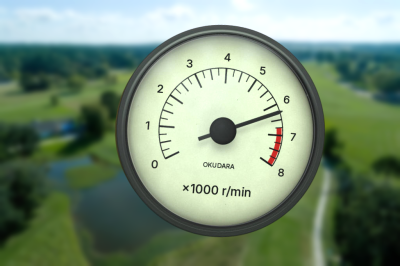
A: 6250rpm
